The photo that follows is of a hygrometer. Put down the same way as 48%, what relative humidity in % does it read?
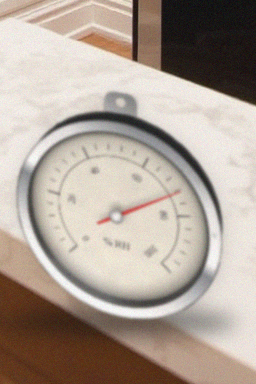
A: 72%
